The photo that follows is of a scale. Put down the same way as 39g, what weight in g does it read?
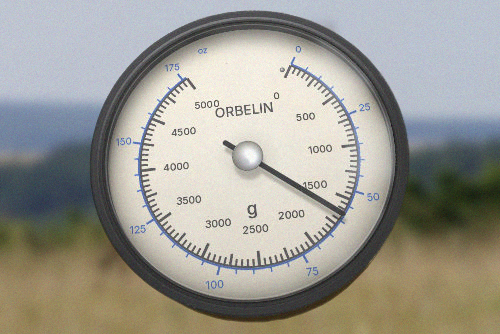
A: 1650g
